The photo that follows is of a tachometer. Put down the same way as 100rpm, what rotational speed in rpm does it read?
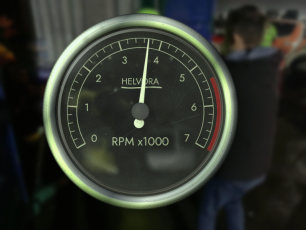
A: 3700rpm
